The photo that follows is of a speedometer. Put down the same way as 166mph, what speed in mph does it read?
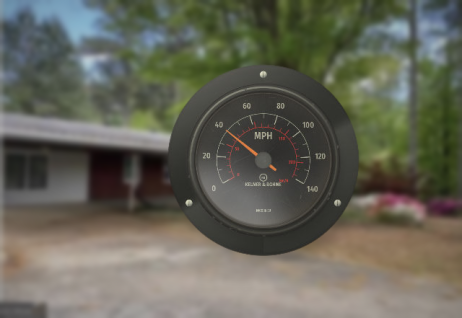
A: 40mph
